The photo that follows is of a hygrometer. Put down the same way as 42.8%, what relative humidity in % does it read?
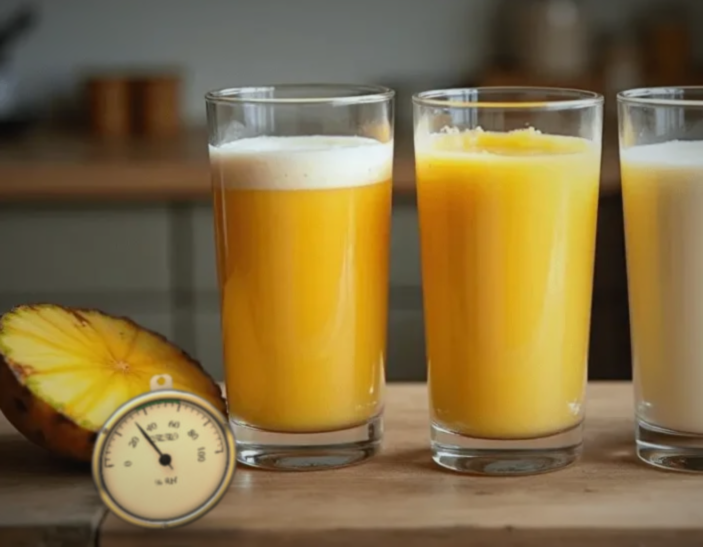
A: 32%
